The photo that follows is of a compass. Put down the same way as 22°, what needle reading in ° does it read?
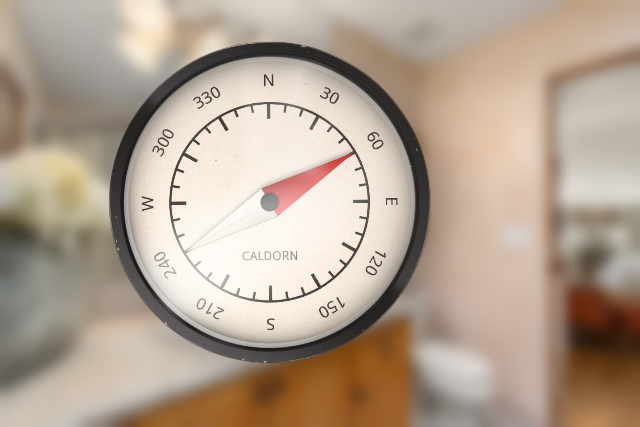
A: 60°
